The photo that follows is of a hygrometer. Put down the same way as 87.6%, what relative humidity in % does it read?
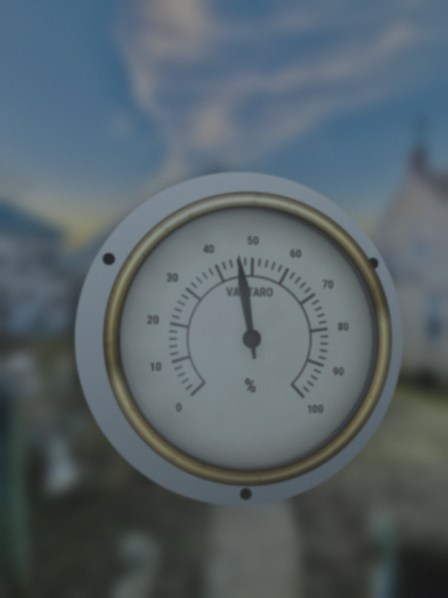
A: 46%
